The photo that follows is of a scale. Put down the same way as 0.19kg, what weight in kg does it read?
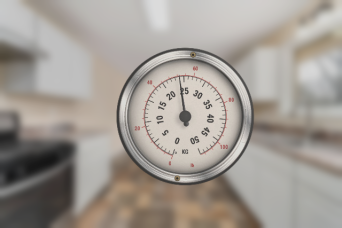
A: 24kg
